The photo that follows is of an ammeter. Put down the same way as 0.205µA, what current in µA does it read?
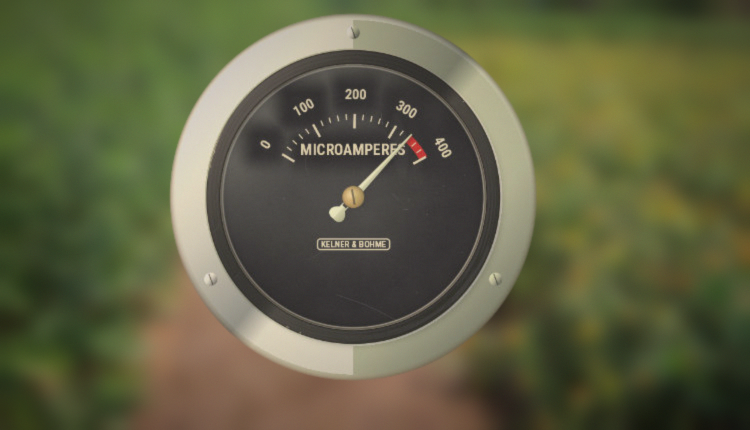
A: 340µA
